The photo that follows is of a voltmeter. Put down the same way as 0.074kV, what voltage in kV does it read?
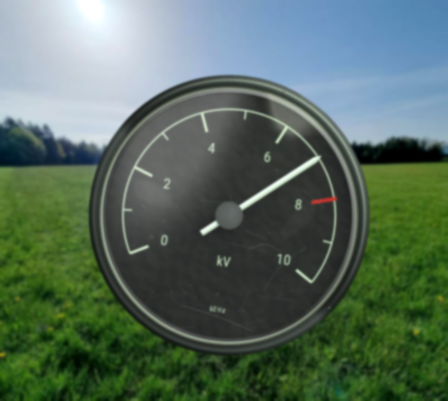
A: 7kV
